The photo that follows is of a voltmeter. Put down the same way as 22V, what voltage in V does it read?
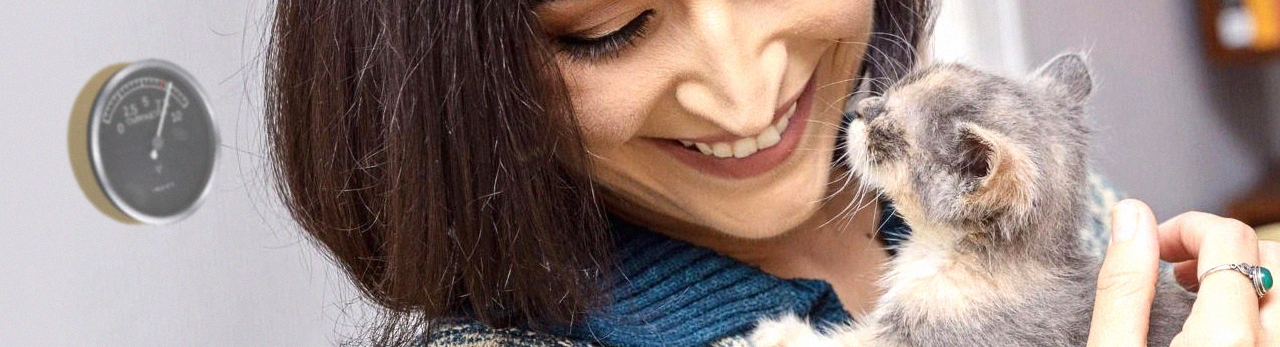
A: 7.5V
